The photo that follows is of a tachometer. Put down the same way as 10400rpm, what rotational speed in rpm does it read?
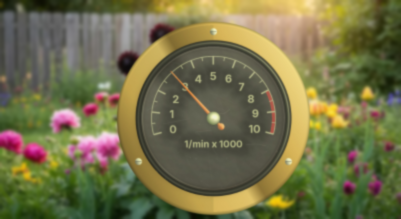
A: 3000rpm
